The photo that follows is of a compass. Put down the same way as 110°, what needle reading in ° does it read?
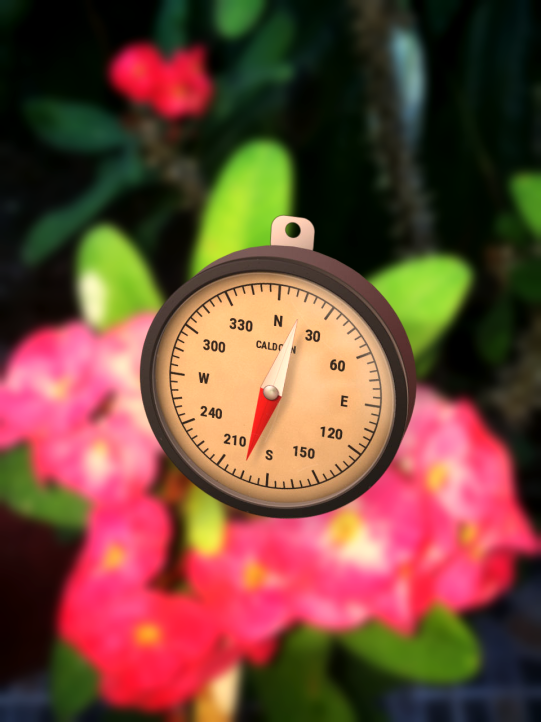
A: 195°
